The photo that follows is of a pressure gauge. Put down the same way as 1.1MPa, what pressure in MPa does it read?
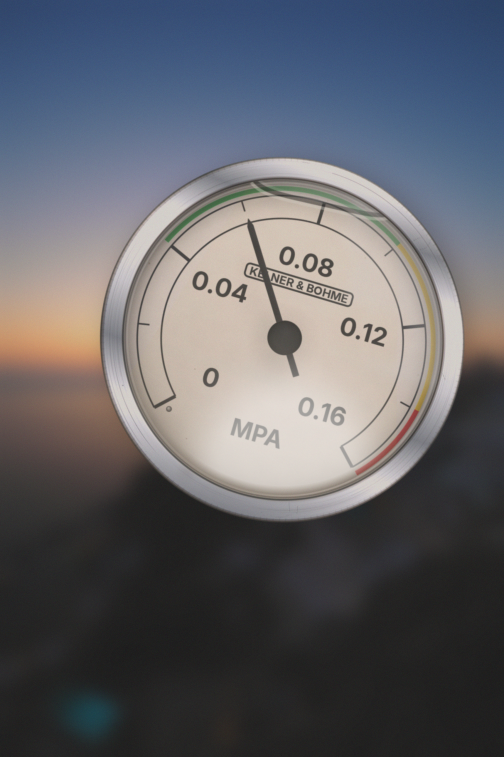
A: 0.06MPa
